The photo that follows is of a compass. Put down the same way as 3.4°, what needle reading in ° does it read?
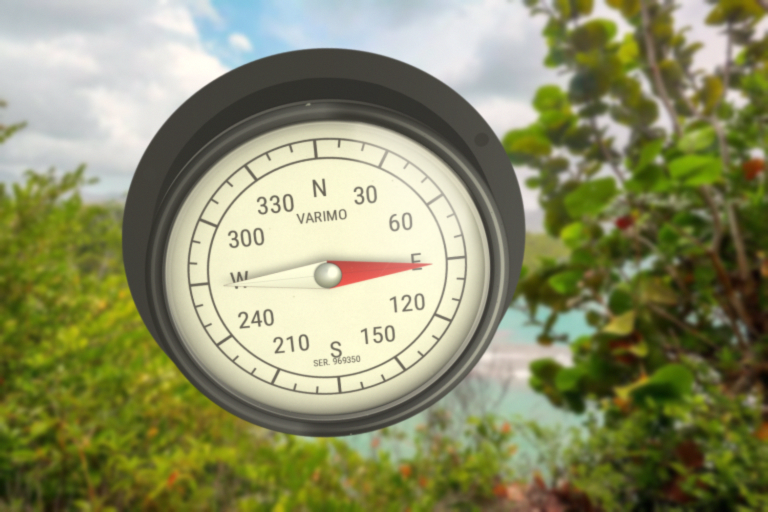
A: 90°
